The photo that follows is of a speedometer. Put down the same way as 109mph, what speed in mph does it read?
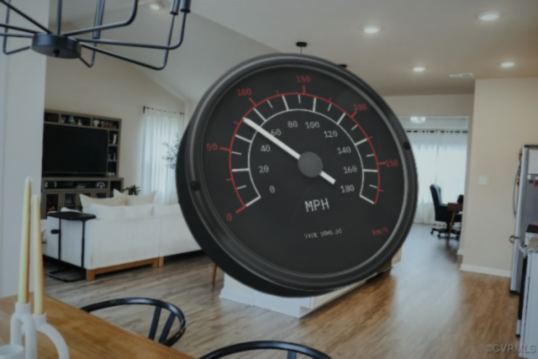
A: 50mph
